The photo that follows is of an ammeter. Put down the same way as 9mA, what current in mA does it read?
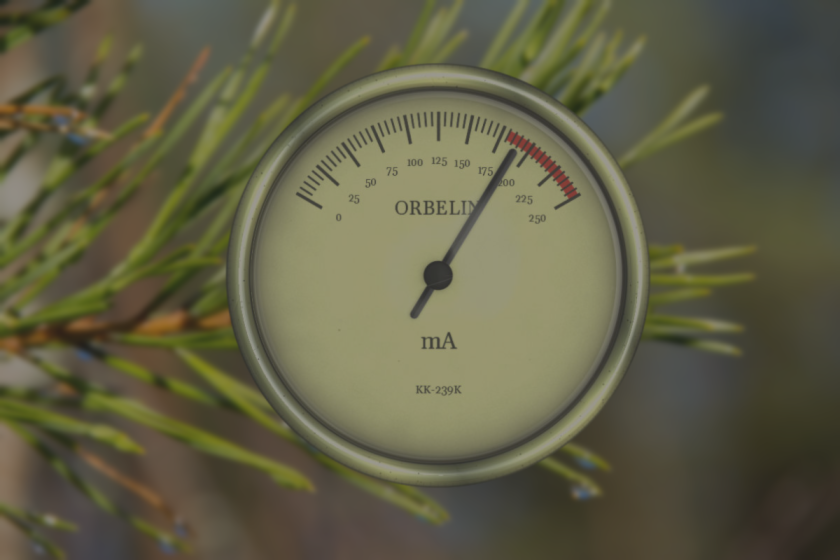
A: 190mA
